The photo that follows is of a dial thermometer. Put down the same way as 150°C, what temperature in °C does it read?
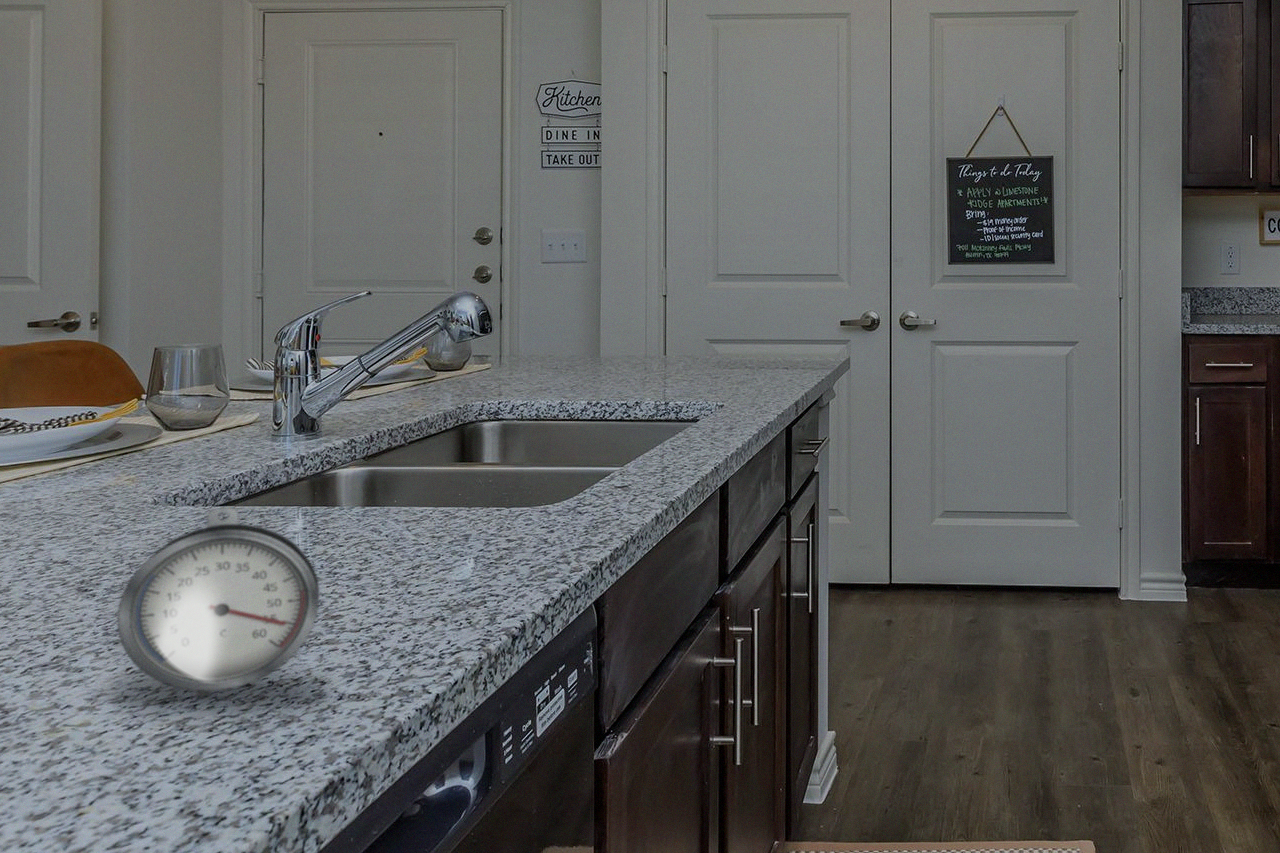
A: 55°C
